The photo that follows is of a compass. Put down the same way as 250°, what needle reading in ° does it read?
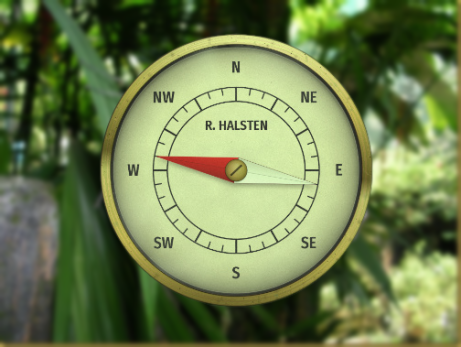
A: 280°
